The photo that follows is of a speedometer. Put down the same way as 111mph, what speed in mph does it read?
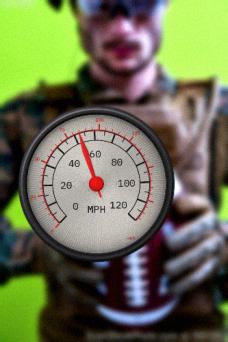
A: 52.5mph
